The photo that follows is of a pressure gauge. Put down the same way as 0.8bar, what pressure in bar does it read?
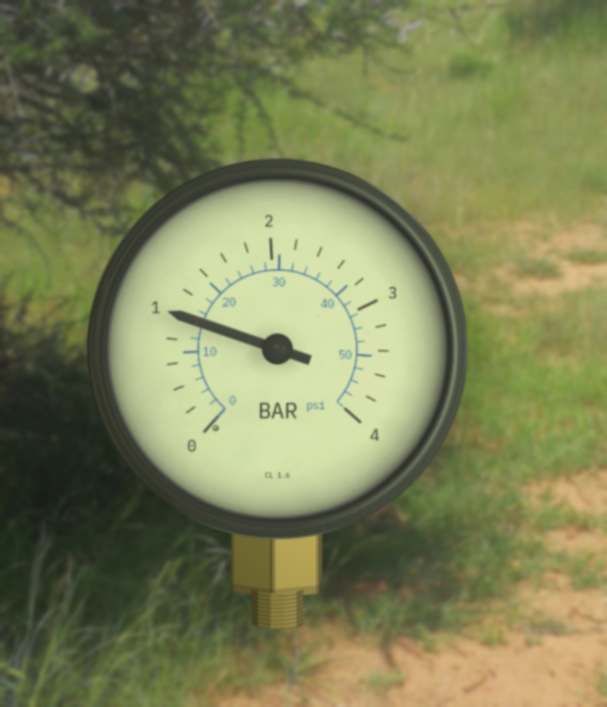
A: 1bar
